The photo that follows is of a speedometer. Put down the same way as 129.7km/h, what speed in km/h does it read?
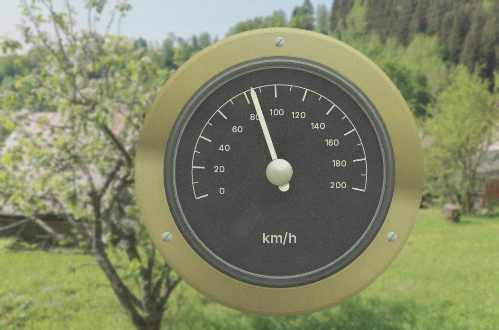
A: 85km/h
